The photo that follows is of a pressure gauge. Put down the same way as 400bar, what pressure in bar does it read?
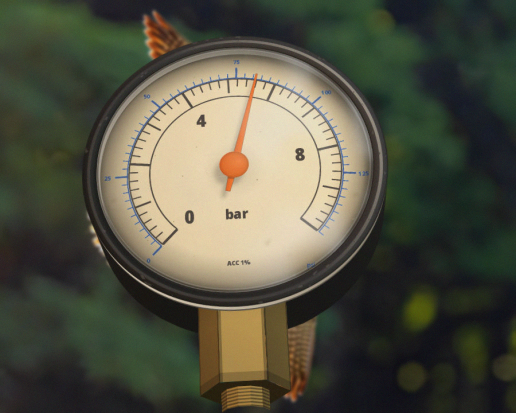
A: 5.6bar
